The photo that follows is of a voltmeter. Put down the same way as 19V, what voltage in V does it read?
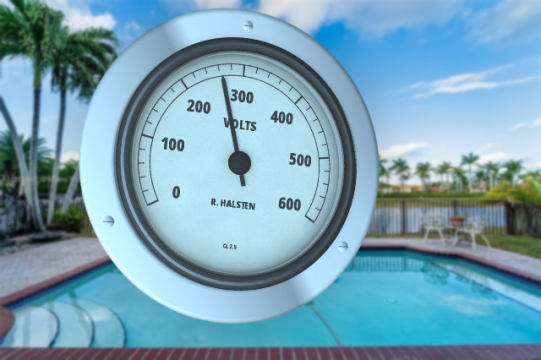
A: 260V
